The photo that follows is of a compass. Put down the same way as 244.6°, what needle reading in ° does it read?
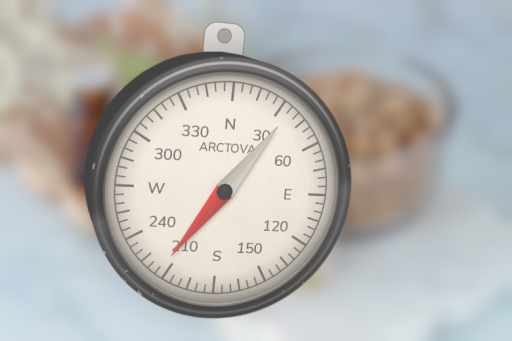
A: 215°
